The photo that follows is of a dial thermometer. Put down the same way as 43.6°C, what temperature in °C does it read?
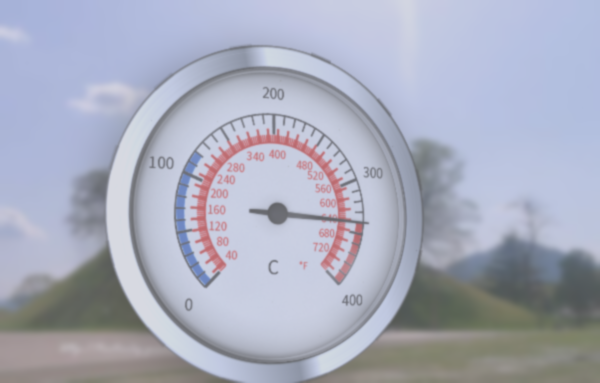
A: 340°C
